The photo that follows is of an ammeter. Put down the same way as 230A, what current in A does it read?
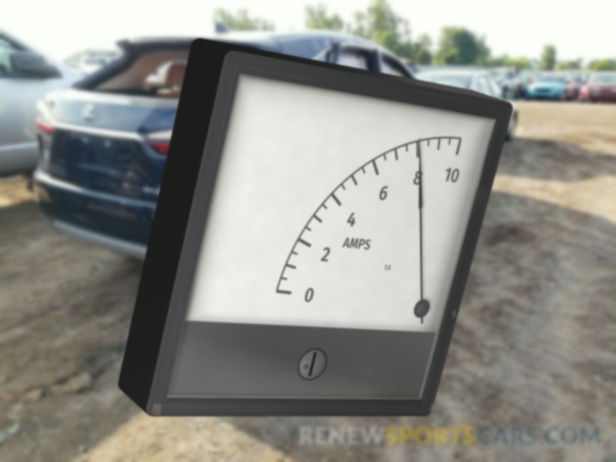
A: 8A
